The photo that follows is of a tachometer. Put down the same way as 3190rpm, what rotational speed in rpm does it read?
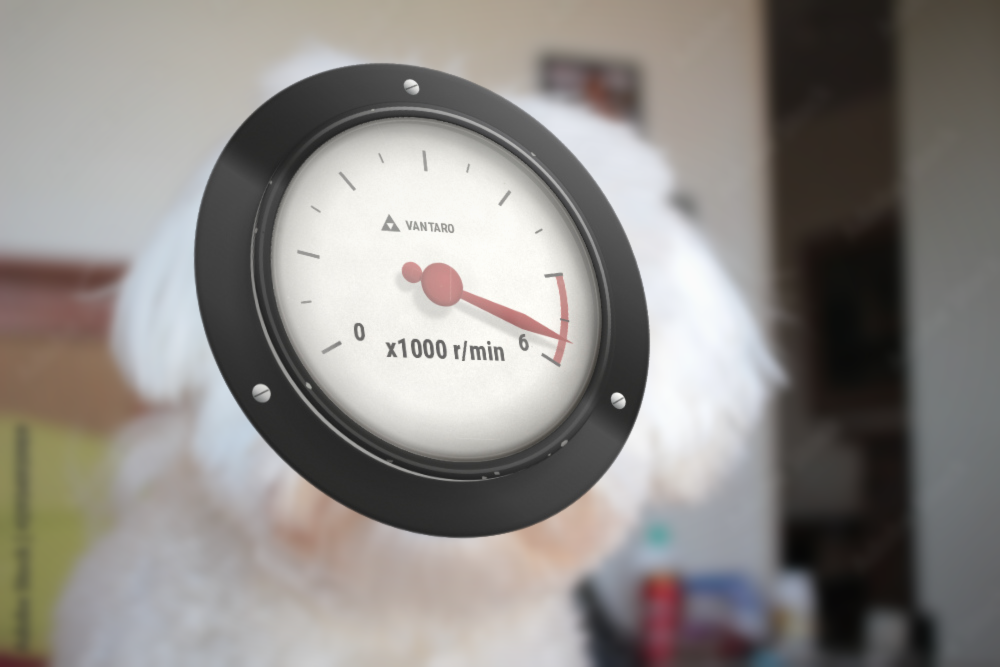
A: 5750rpm
